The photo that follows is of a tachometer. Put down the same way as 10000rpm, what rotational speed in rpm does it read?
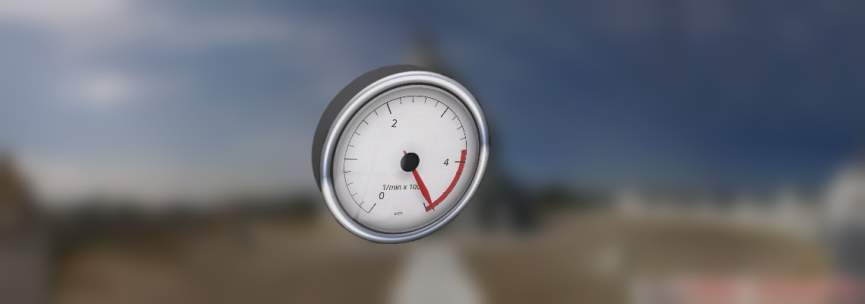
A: 4900rpm
